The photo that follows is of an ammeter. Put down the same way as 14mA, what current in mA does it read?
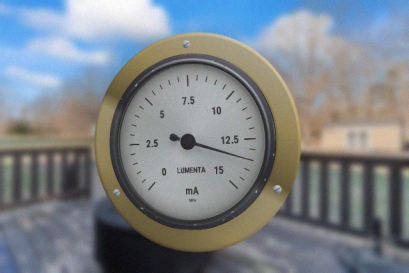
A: 13.5mA
